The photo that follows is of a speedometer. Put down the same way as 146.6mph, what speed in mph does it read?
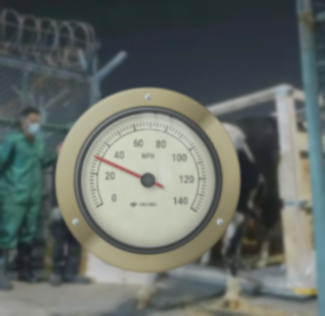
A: 30mph
